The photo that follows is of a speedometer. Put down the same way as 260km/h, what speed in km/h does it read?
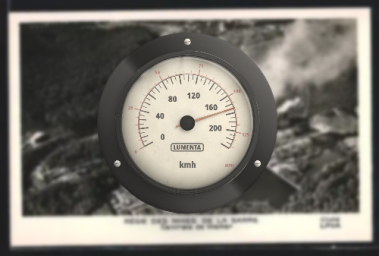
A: 175km/h
